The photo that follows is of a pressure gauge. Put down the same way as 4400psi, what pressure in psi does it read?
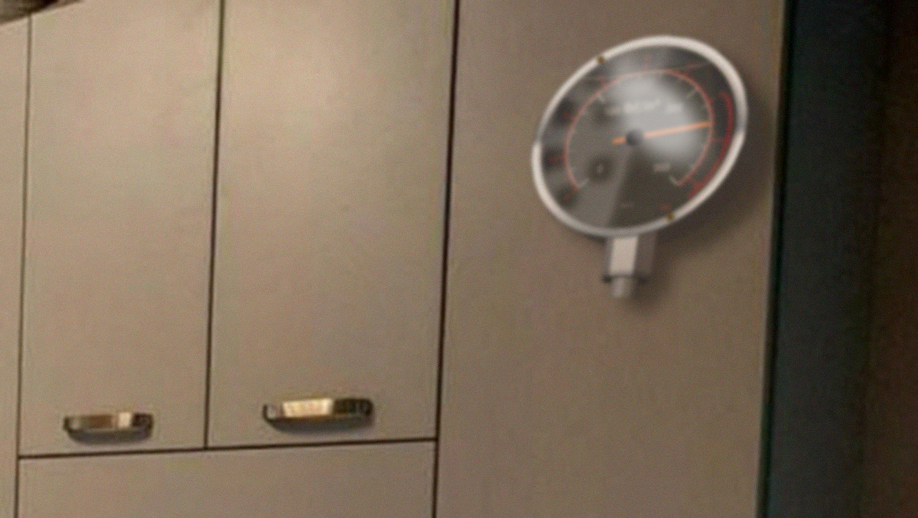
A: 240psi
